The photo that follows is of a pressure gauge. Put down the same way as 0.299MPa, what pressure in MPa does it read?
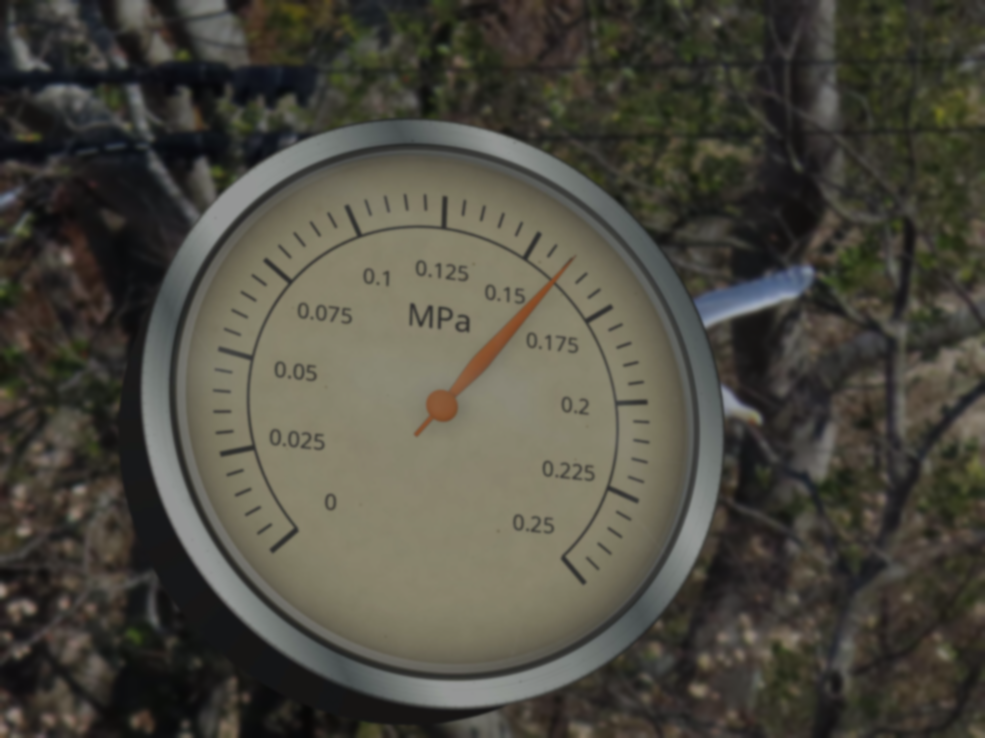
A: 0.16MPa
